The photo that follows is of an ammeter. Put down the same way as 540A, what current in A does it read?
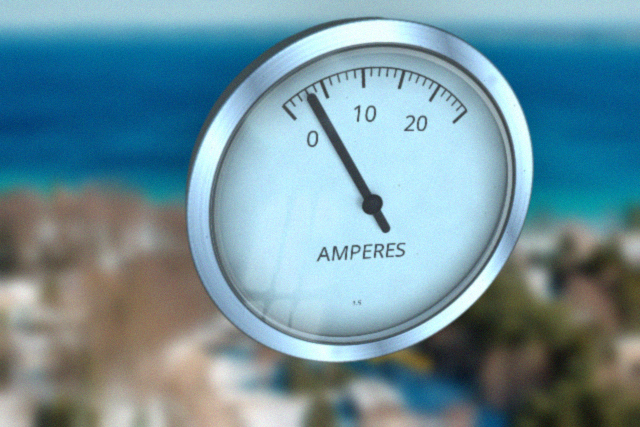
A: 3A
